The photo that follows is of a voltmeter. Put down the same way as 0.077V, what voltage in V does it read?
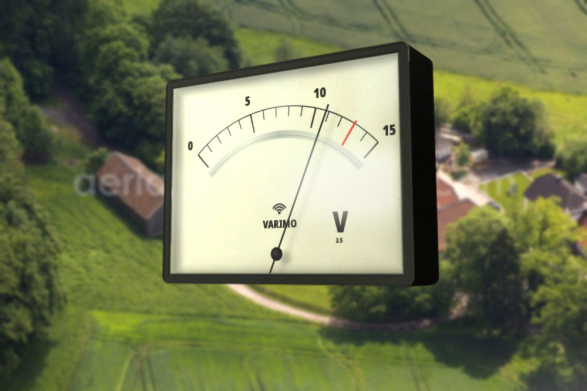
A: 11V
